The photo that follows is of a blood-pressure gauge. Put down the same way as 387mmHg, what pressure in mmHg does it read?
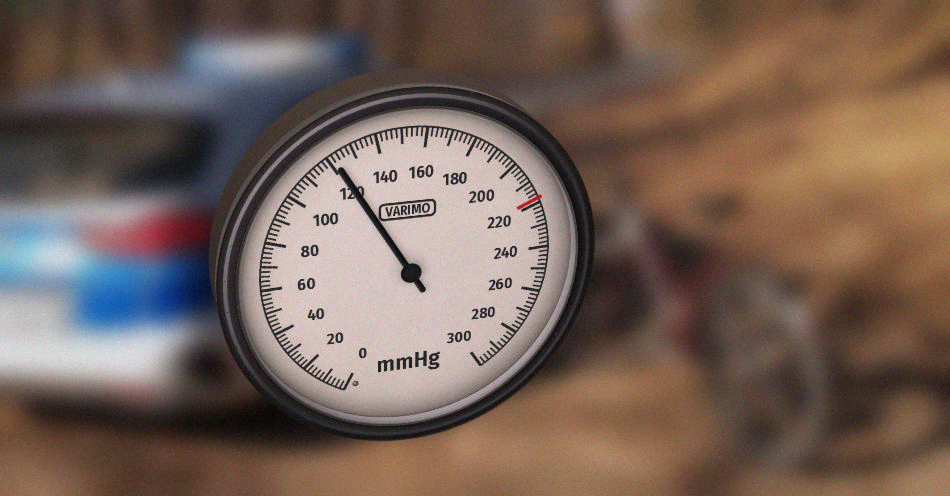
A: 122mmHg
